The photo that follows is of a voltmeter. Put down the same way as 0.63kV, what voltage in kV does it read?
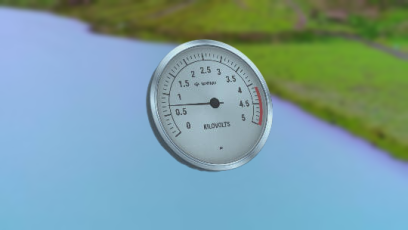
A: 0.7kV
